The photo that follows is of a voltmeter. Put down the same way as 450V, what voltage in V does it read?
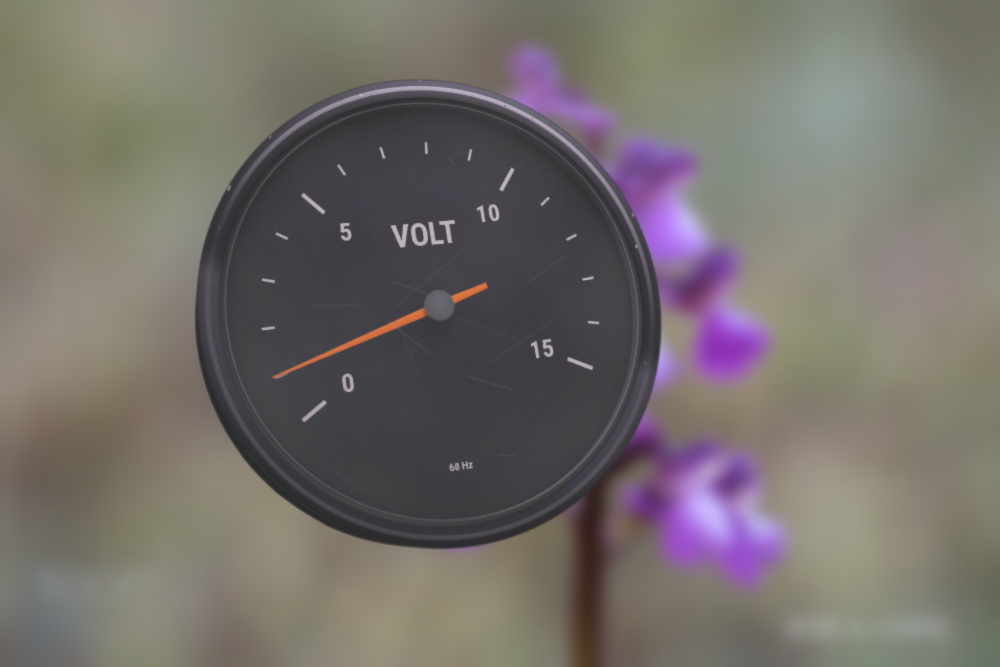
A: 1V
